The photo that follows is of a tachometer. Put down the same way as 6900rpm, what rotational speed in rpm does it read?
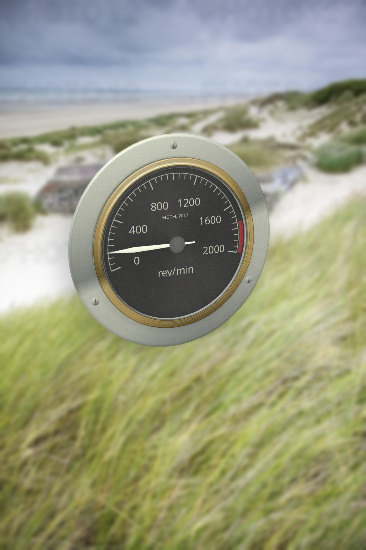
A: 150rpm
